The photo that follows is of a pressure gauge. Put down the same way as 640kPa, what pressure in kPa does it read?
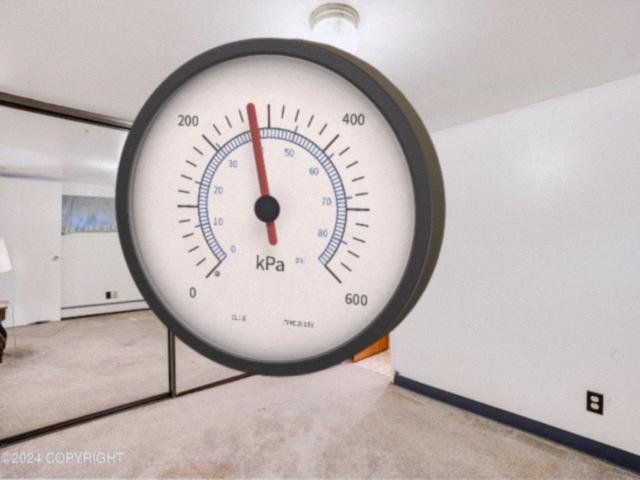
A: 280kPa
